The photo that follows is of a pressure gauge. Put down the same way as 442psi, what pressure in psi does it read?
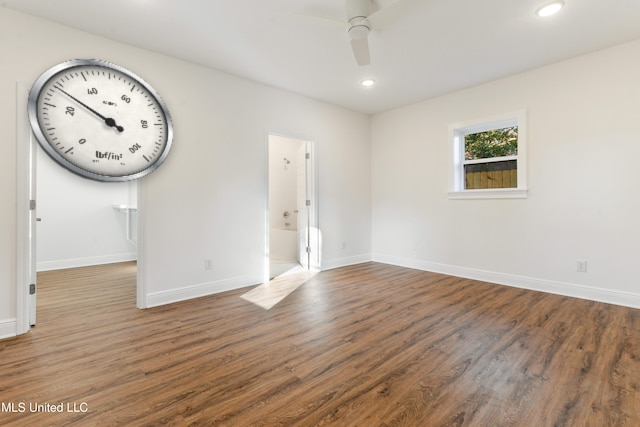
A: 28psi
